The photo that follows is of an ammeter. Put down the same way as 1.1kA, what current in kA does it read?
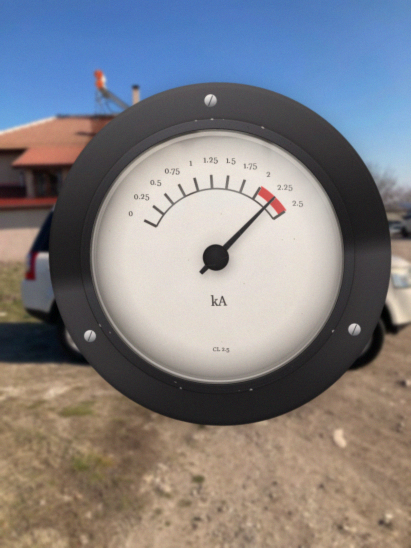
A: 2.25kA
